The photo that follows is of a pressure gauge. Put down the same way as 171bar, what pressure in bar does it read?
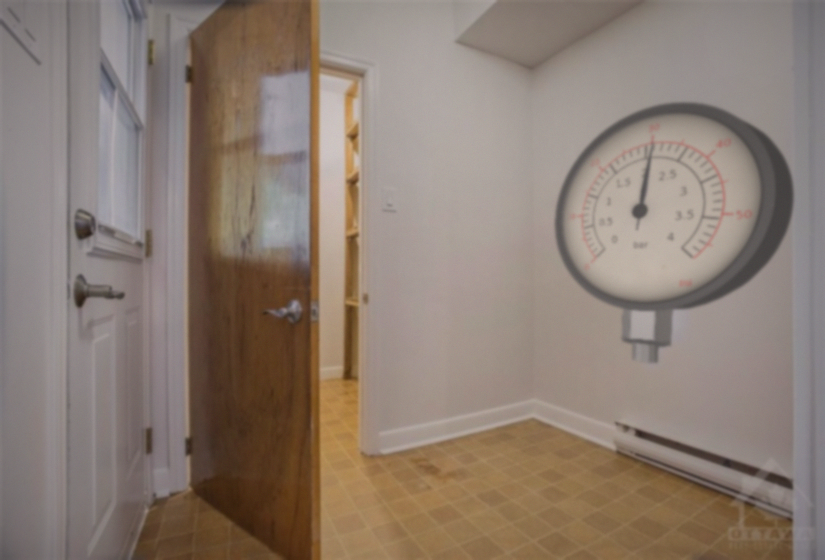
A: 2.1bar
